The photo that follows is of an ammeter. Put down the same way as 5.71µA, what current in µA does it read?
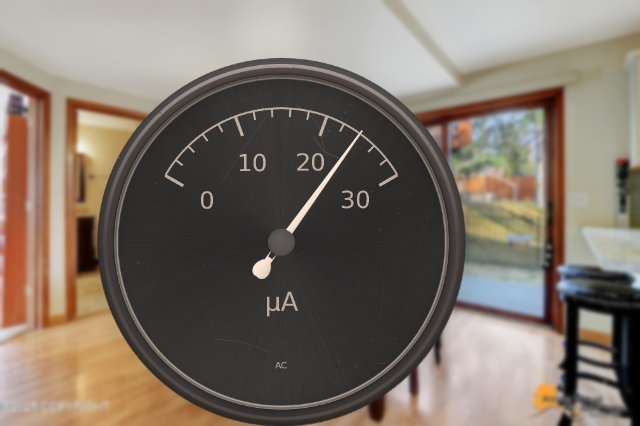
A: 24µA
